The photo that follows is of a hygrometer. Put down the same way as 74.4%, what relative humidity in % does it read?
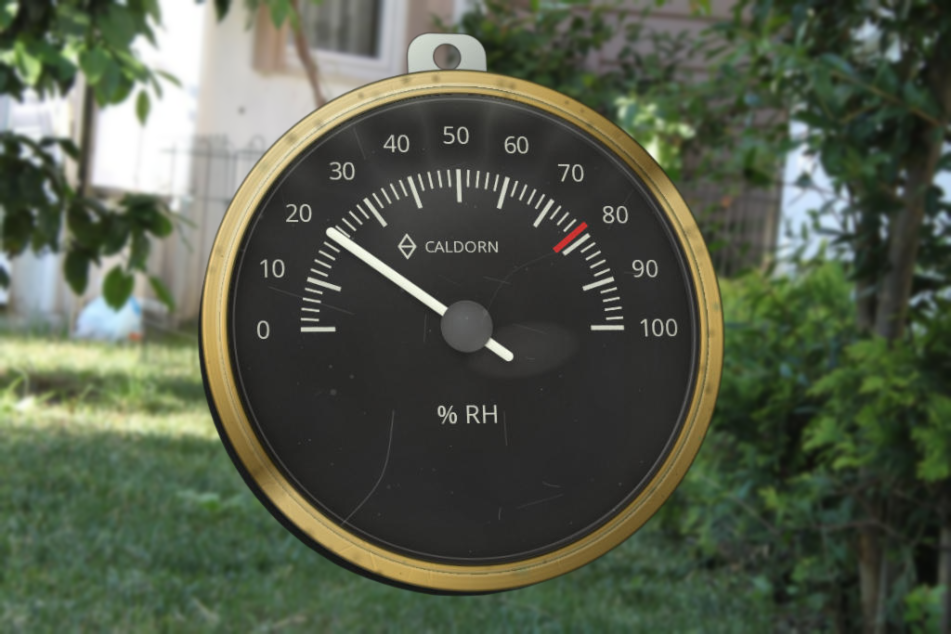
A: 20%
